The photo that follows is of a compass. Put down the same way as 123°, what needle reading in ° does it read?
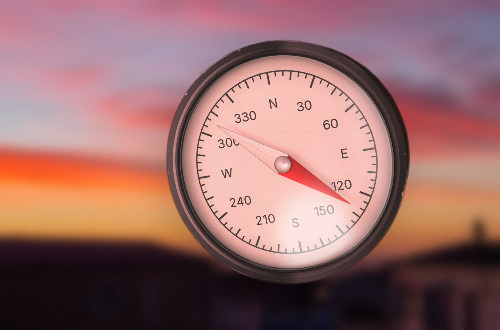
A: 130°
